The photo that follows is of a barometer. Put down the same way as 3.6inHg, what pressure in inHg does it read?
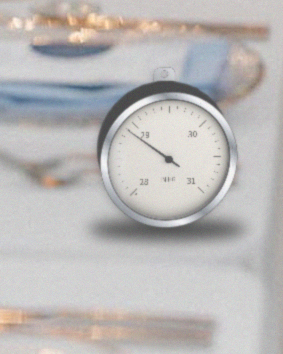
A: 28.9inHg
